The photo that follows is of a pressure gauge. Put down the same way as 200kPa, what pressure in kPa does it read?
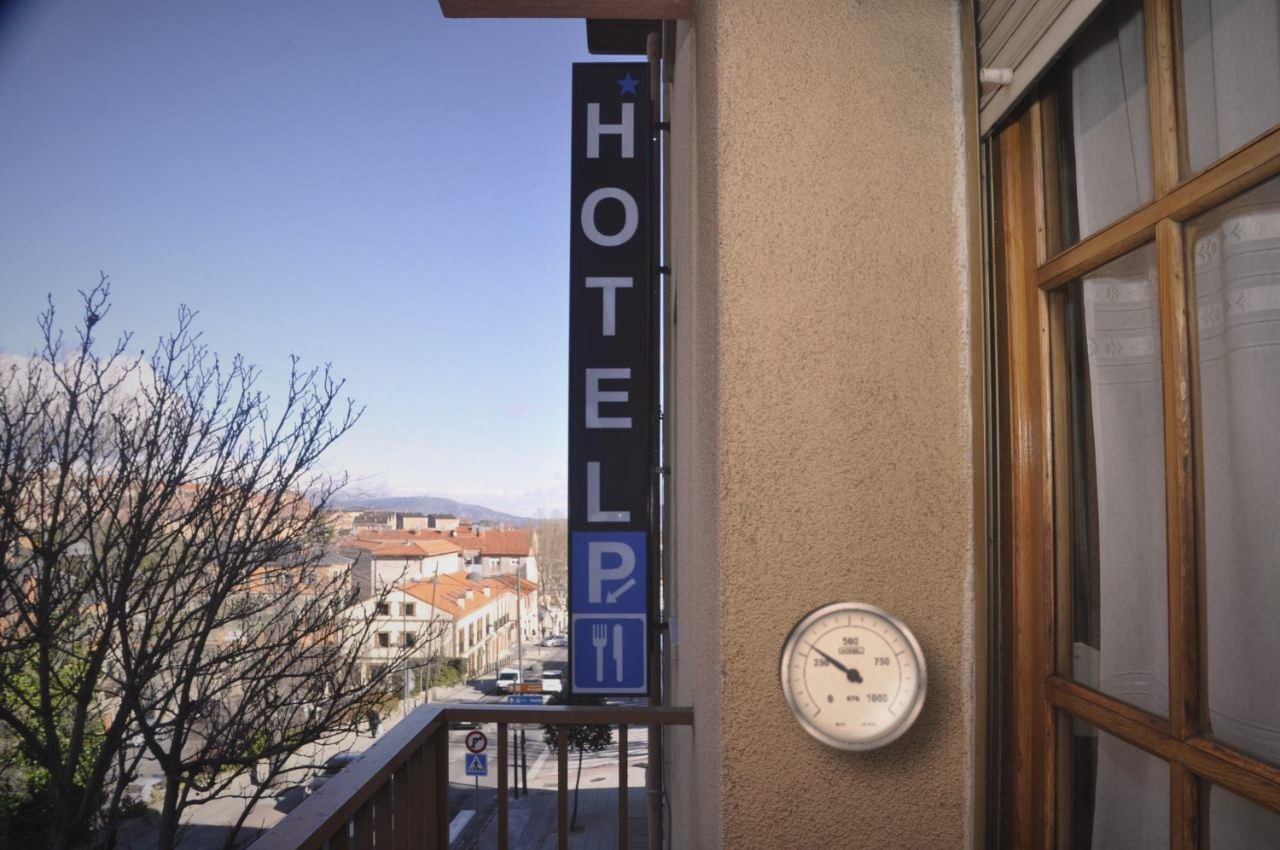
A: 300kPa
